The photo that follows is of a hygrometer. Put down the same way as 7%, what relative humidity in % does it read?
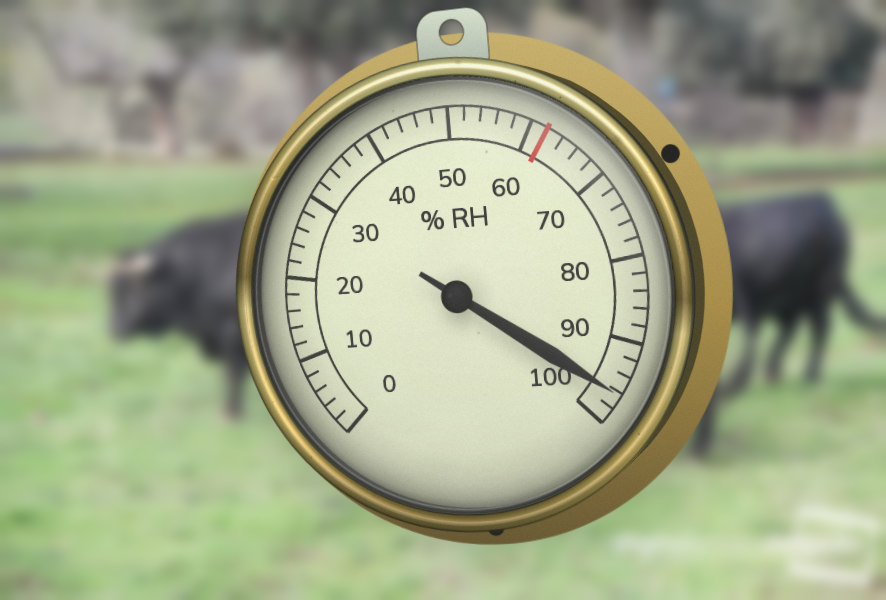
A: 96%
